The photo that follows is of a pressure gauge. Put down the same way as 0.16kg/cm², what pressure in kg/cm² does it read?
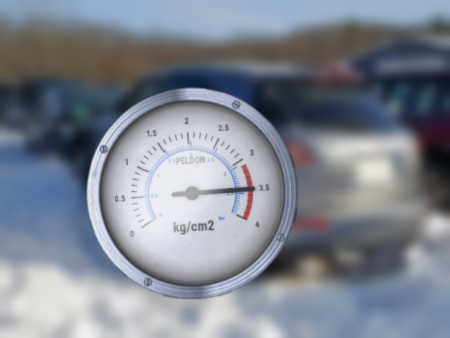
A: 3.5kg/cm²
